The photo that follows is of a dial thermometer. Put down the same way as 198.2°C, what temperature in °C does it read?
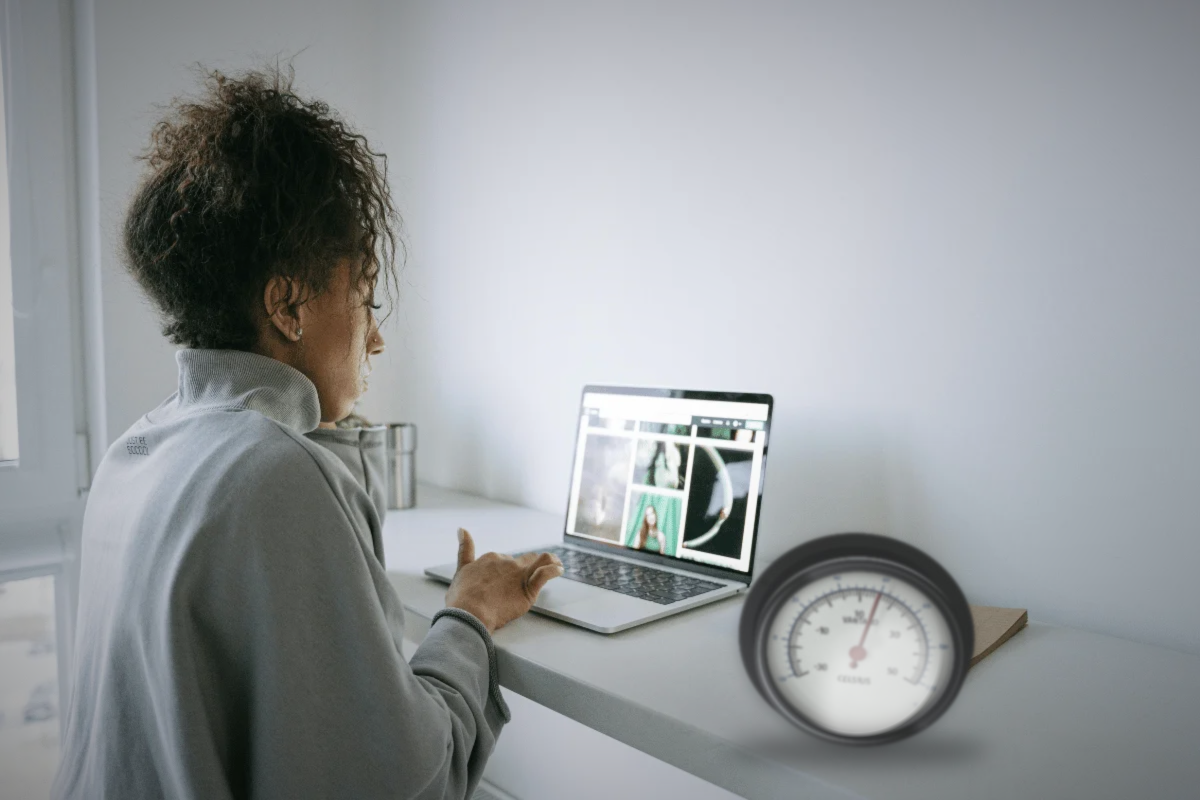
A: 15°C
